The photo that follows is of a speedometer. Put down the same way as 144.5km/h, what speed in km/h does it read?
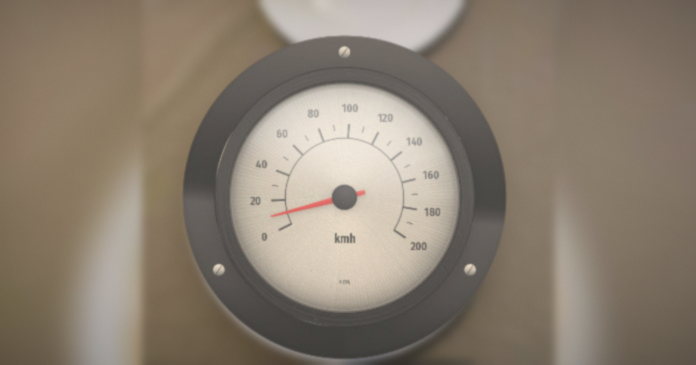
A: 10km/h
